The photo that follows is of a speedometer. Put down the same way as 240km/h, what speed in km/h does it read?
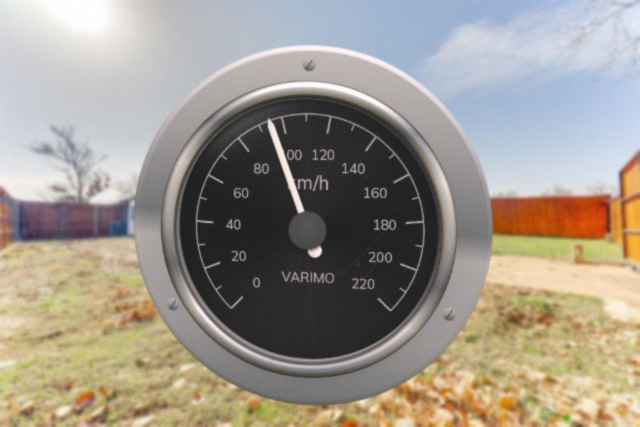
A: 95km/h
